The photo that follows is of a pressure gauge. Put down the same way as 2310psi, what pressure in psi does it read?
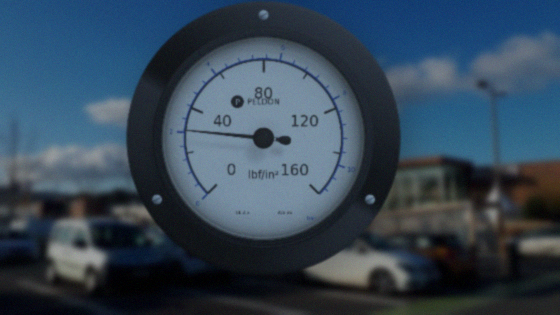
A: 30psi
